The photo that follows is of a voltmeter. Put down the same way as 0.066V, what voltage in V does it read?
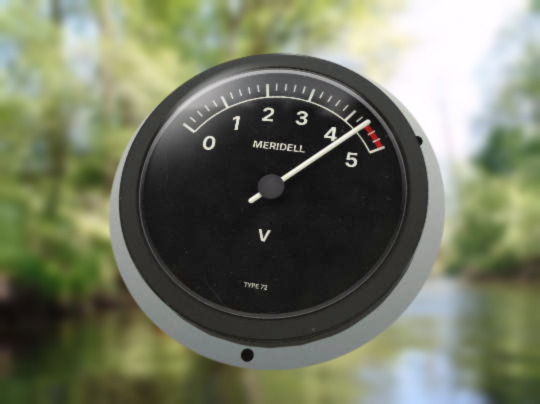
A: 4.4V
